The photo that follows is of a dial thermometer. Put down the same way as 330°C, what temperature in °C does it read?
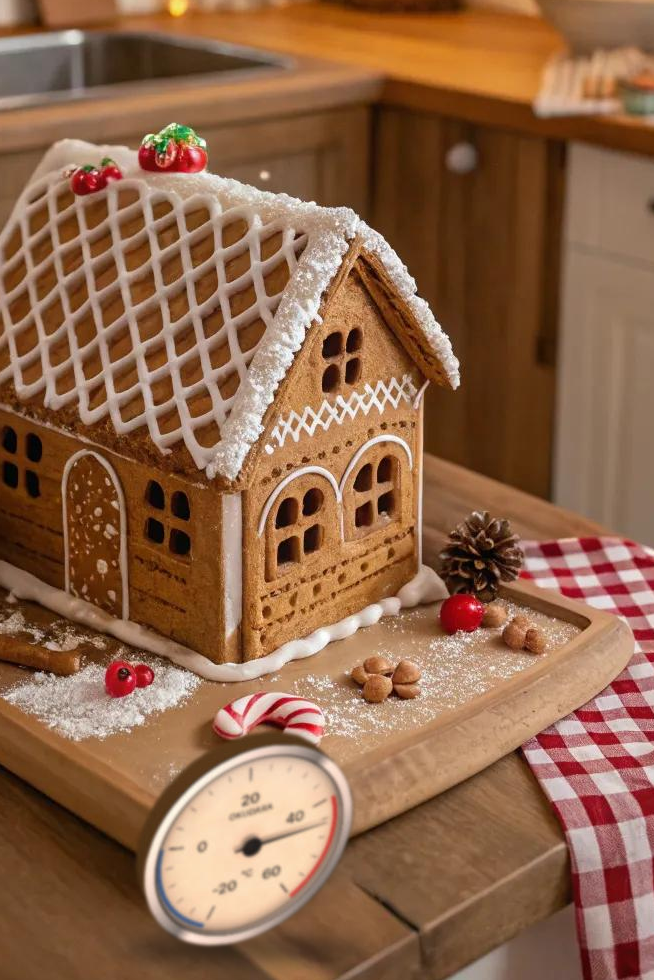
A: 44°C
